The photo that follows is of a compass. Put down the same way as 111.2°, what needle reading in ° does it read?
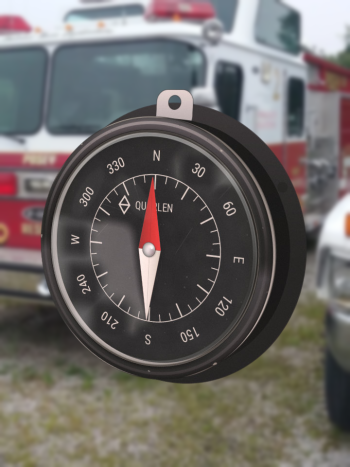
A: 0°
